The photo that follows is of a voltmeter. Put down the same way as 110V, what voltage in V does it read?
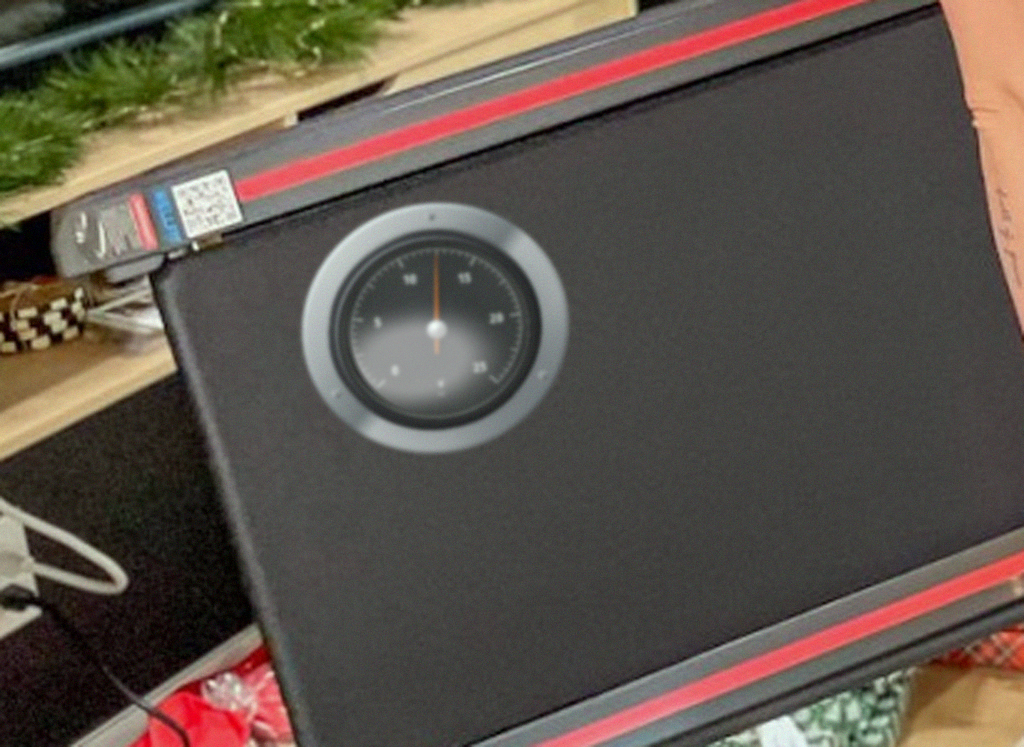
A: 12.5V
